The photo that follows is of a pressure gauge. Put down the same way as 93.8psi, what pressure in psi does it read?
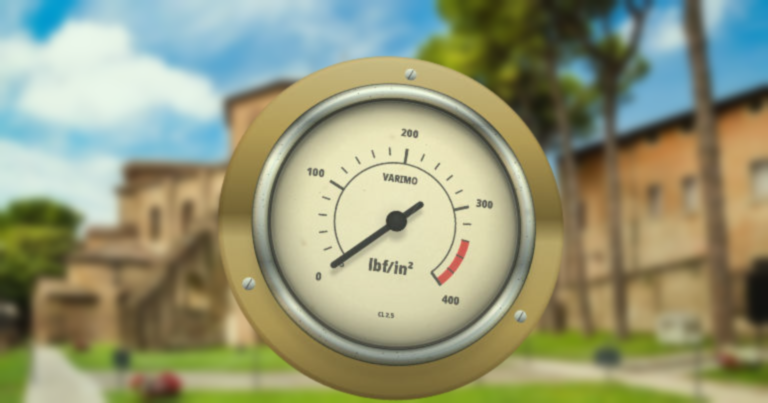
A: 0psi
